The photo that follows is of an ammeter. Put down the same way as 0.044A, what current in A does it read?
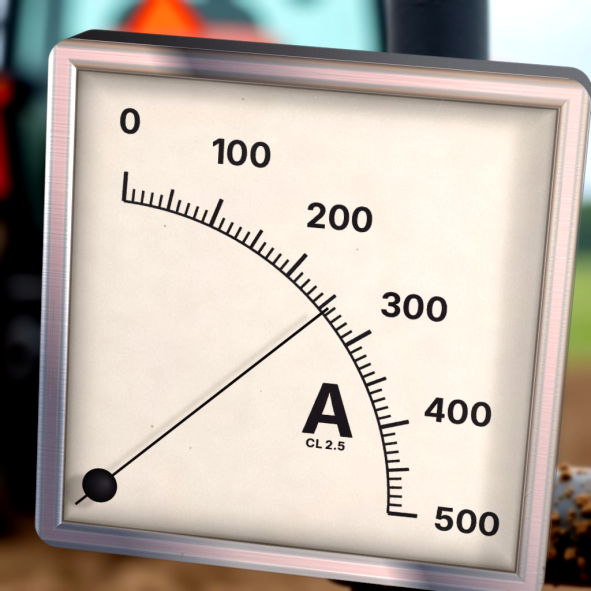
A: 255A
